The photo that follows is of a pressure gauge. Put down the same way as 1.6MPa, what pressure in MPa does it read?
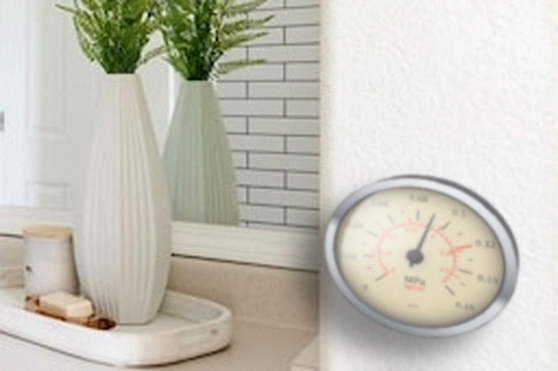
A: 0.09MPa
